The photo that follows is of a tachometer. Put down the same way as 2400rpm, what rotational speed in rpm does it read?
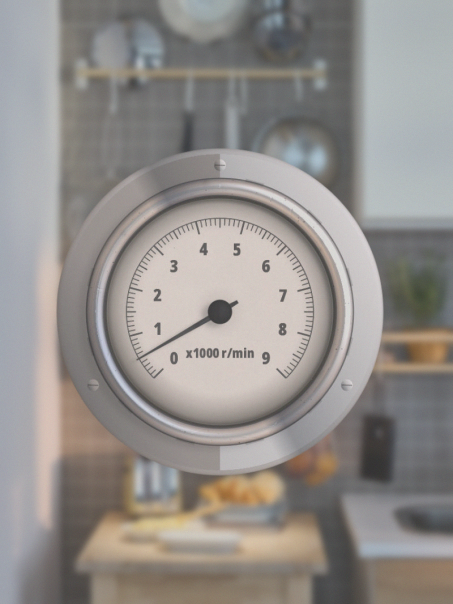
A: 500rpm
